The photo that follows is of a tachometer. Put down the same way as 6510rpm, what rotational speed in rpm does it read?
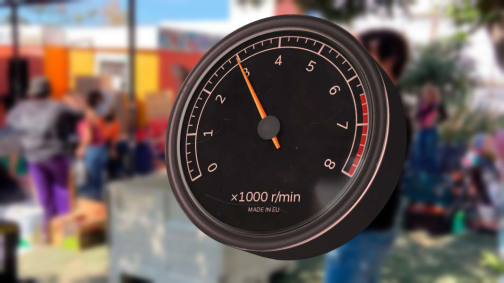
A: 3000rpm
